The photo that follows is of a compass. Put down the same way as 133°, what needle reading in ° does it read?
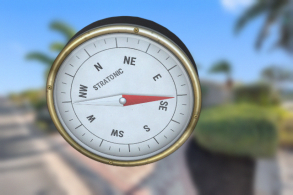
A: 120°
